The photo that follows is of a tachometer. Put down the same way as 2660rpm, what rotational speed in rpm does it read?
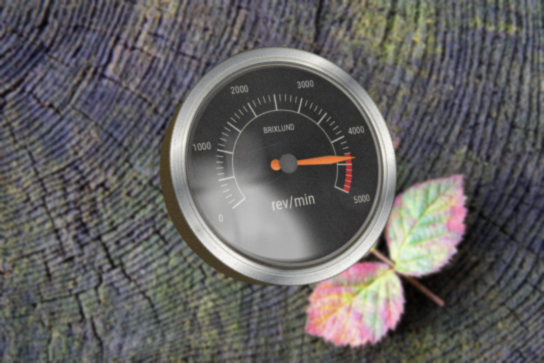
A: 4400rpm
